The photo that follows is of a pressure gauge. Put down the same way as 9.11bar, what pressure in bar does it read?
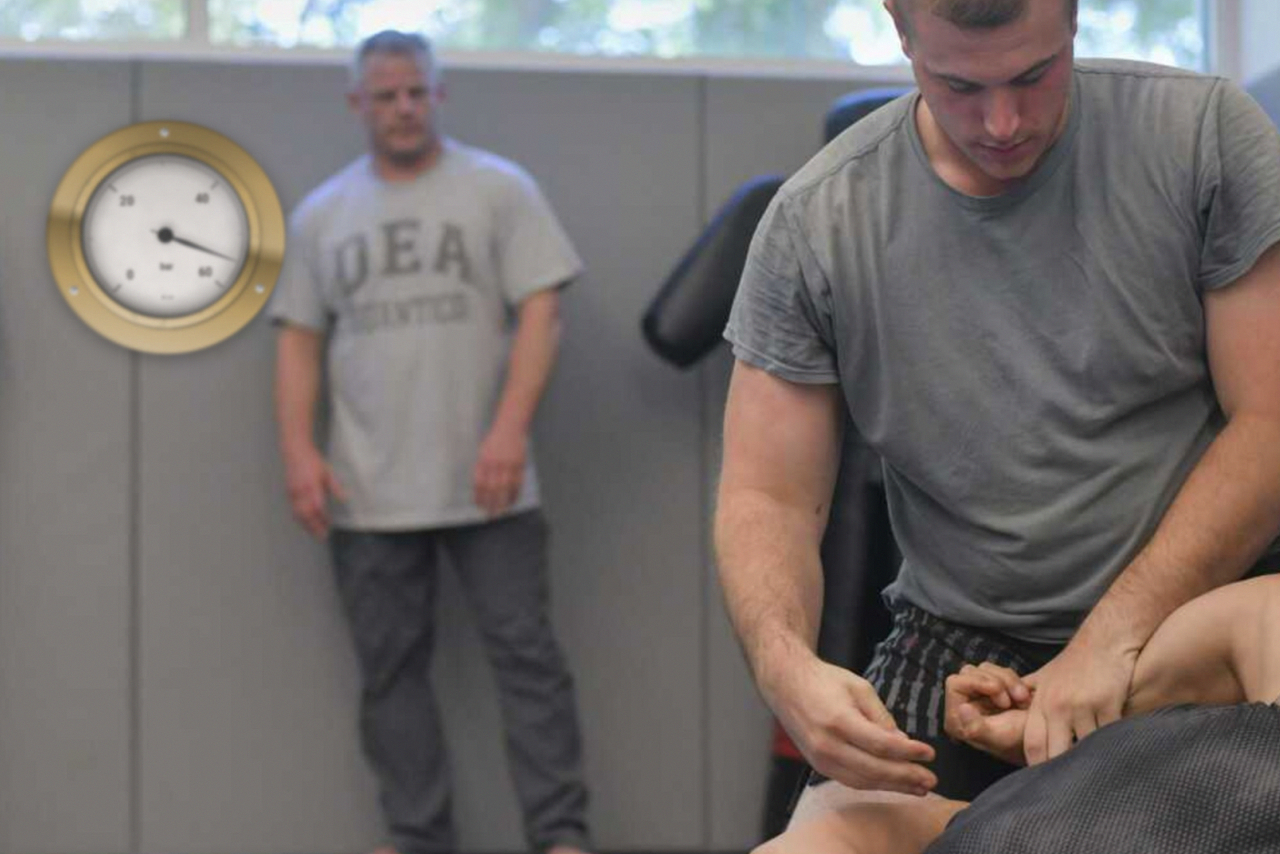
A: 55bar
